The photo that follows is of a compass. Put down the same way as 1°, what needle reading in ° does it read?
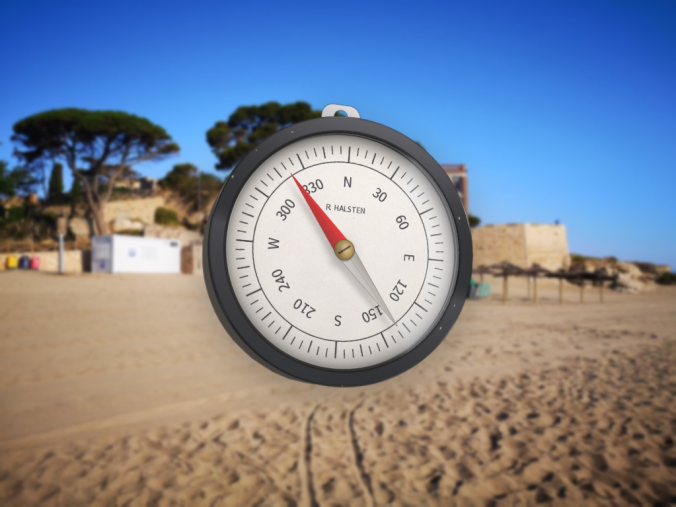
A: 320°
